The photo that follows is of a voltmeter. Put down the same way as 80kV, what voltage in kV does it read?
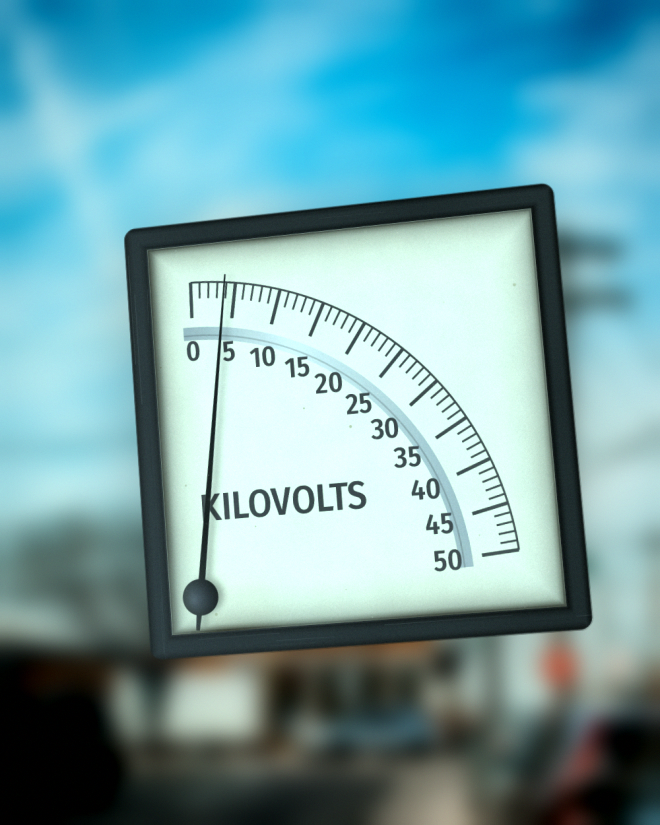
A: 4kV
